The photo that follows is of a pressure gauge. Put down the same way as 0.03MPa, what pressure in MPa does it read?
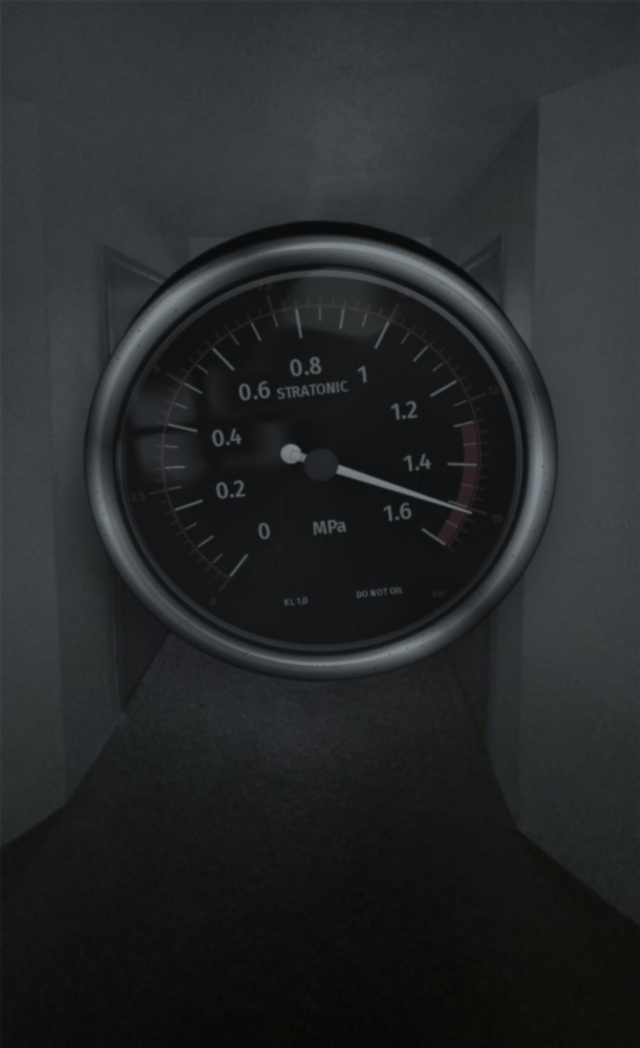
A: 1.5MPa
